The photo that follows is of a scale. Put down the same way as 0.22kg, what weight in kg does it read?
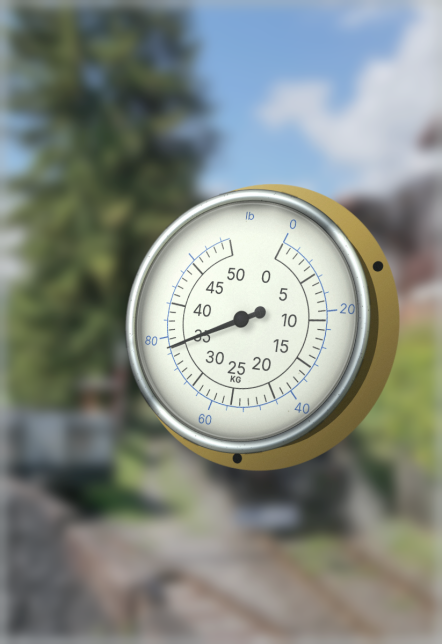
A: 35kg
